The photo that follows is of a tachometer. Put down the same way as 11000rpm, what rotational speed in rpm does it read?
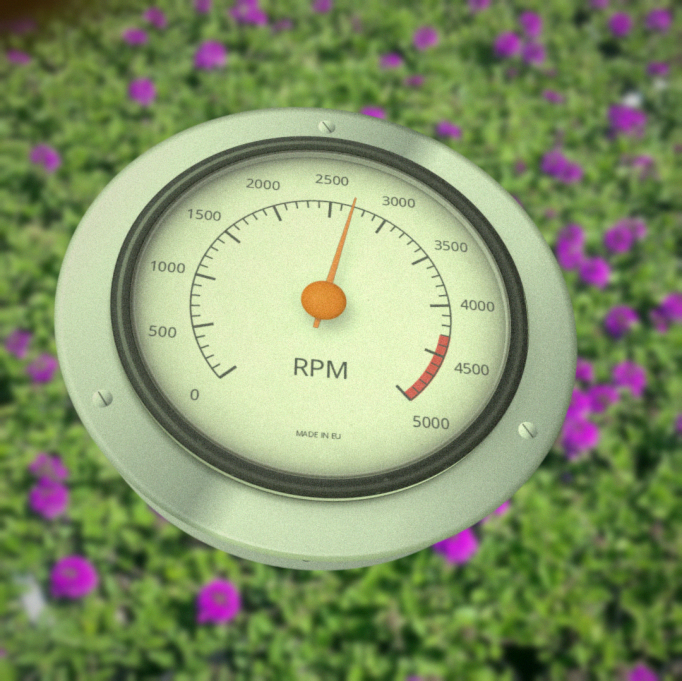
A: 2700rpm
